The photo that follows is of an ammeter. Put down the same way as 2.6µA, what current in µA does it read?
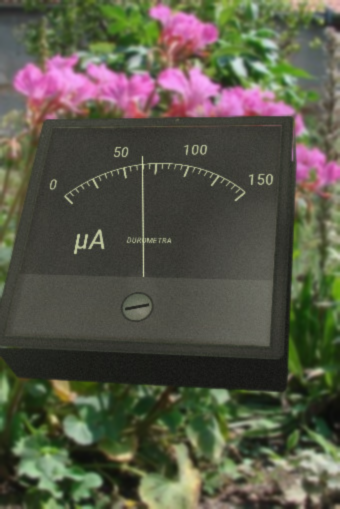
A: 65µA
